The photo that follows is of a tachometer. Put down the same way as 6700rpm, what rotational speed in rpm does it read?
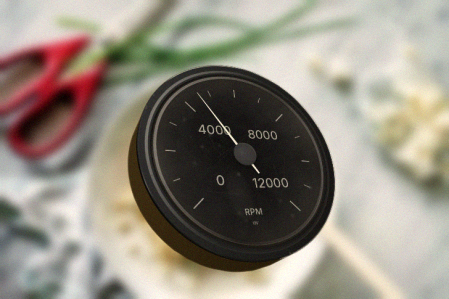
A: 4500rpm
